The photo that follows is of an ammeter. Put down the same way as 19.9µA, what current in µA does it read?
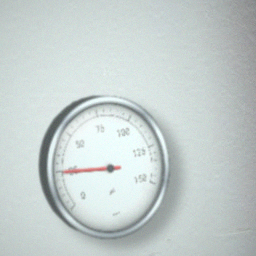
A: 25µA
